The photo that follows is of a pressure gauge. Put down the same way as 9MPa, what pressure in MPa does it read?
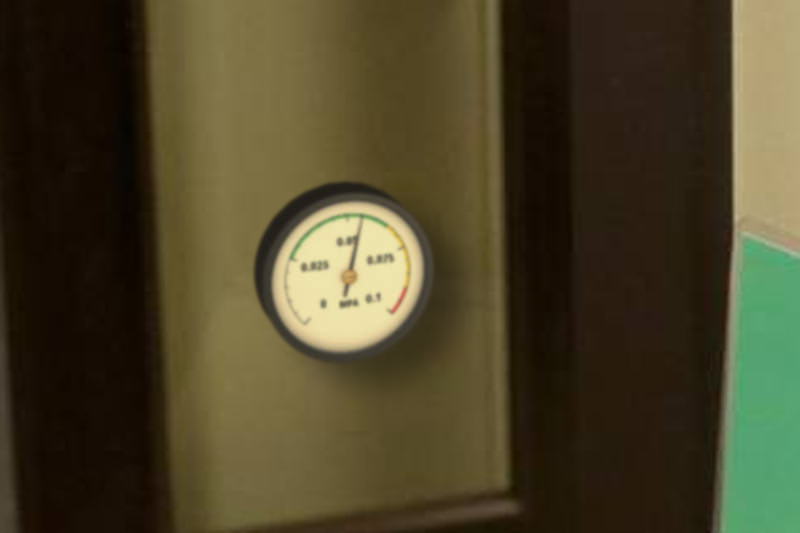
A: 0.055MPa
